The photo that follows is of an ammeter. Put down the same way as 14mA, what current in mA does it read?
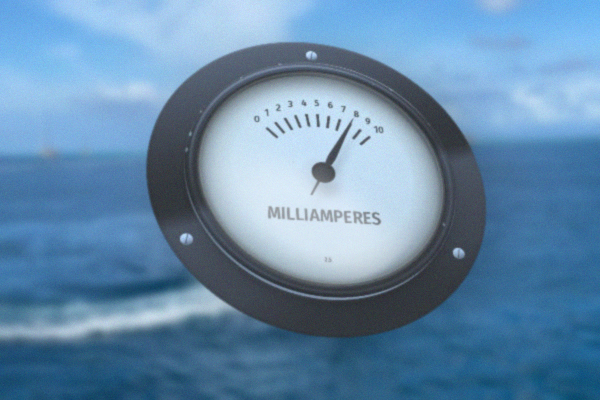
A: 8mA
